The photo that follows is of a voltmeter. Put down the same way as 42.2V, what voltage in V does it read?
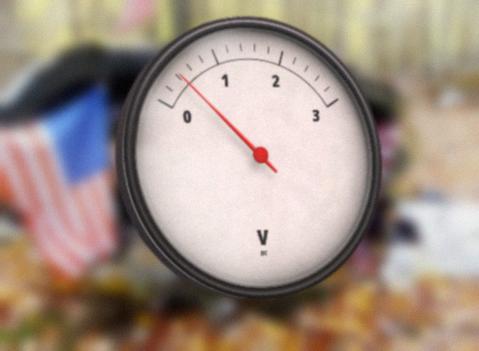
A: 0.4V
